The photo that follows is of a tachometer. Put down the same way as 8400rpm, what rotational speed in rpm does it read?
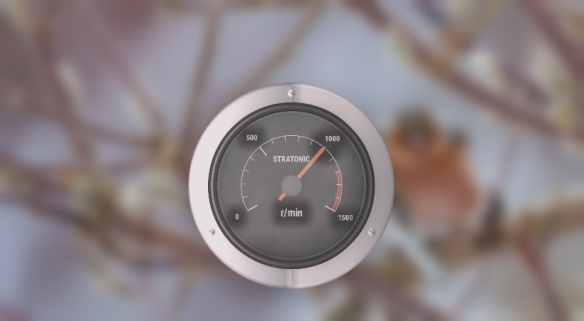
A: 1000rpm
